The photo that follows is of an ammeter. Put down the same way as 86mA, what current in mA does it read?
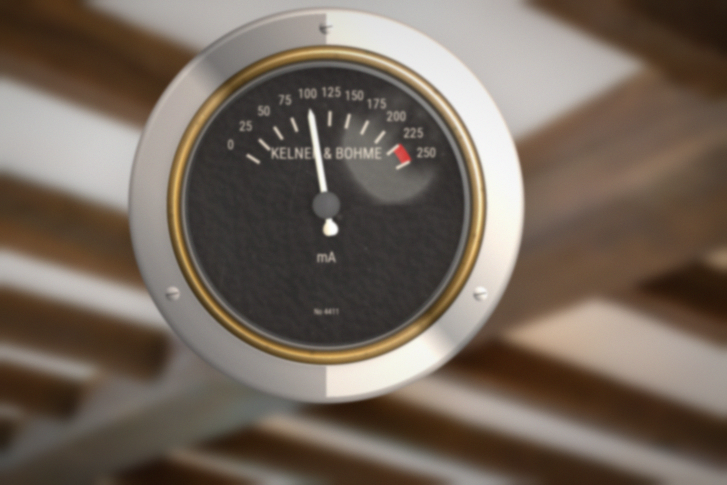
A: 100mA
